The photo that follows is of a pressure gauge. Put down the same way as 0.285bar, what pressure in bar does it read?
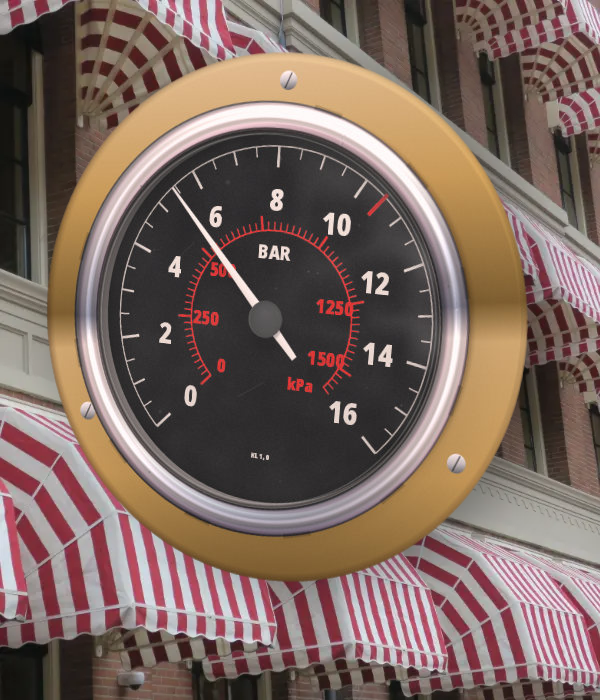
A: 5.5bar
